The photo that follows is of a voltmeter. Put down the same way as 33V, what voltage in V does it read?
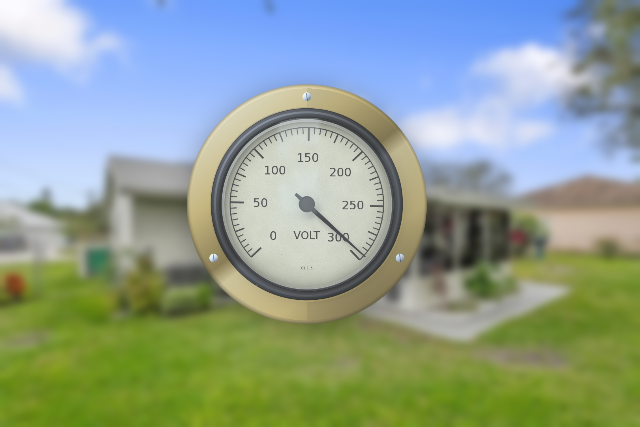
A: 295V
